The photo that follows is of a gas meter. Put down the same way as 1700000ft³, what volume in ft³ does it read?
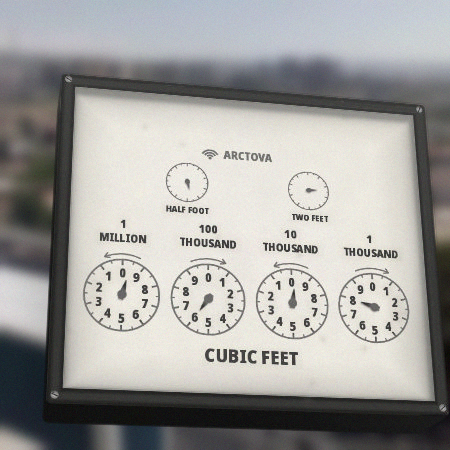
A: 959800ft³
